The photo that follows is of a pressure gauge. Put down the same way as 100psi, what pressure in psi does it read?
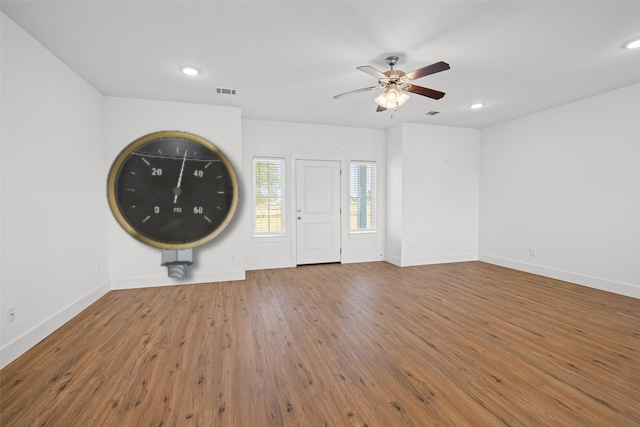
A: 32.5psi
